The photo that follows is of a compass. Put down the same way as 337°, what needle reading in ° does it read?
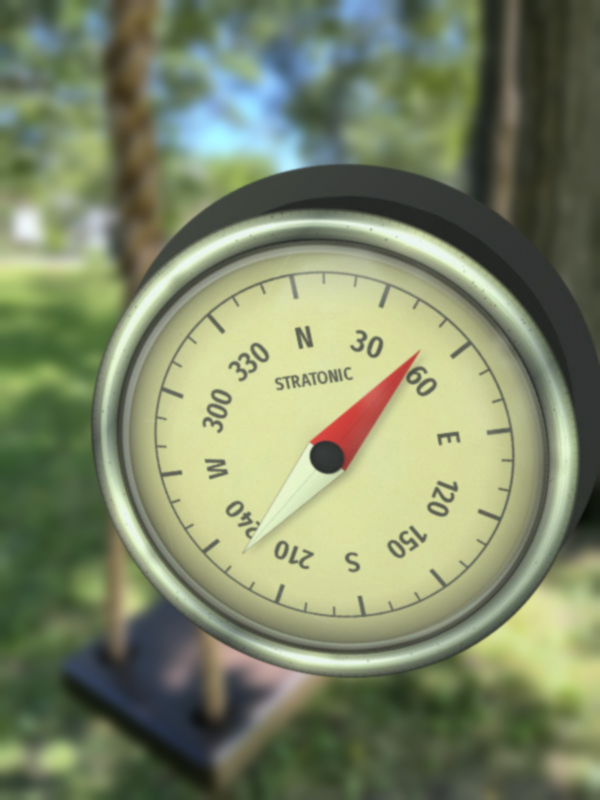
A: 50°
